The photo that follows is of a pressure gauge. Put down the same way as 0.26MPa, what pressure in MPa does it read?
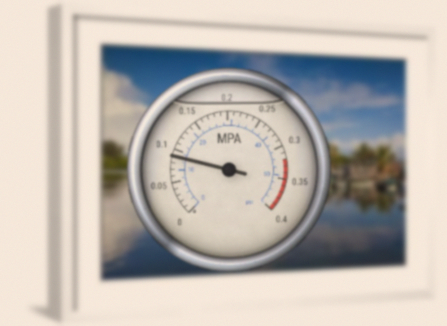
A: 0.09MPa
